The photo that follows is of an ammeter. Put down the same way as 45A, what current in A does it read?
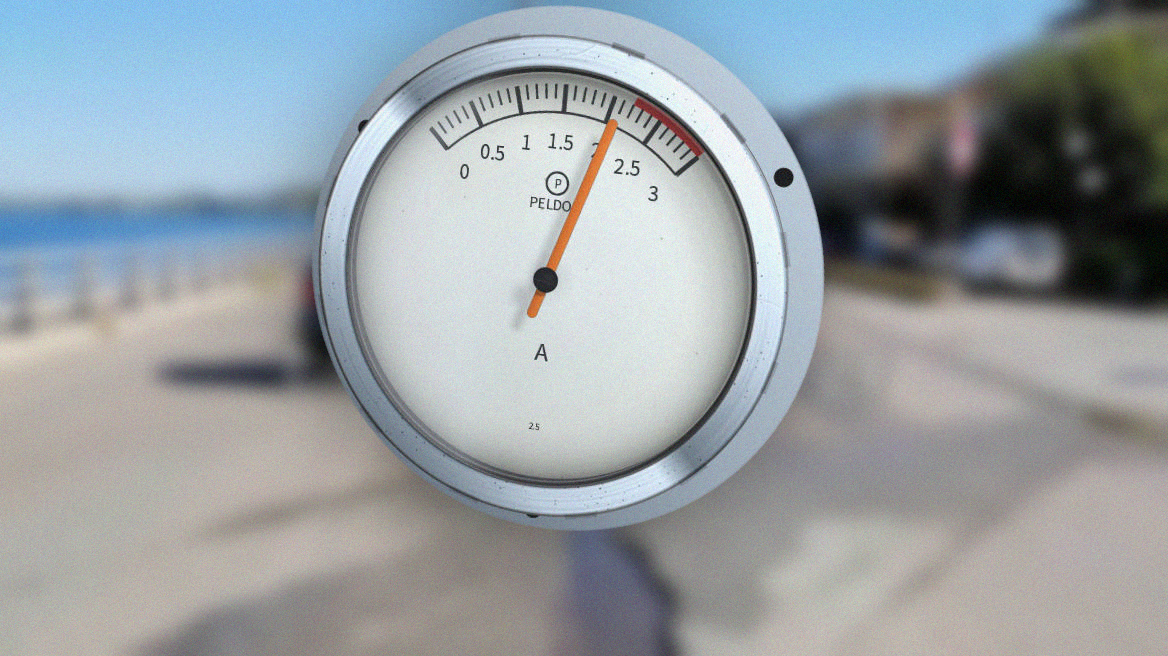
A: 2.1A
